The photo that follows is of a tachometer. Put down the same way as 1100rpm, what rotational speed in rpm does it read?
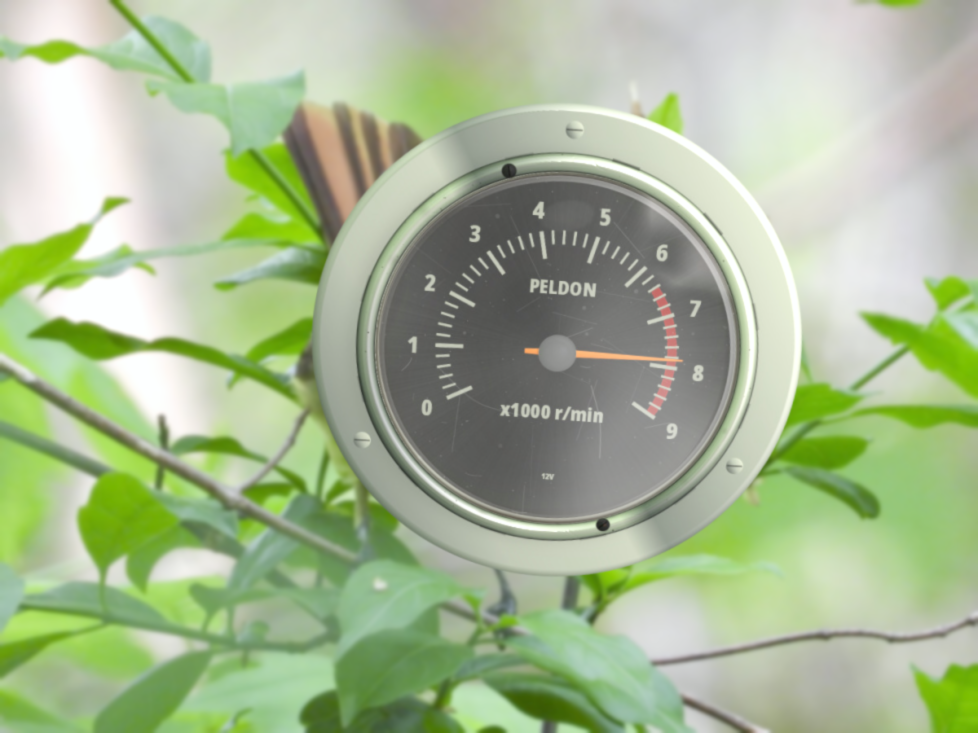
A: 7800rpm
